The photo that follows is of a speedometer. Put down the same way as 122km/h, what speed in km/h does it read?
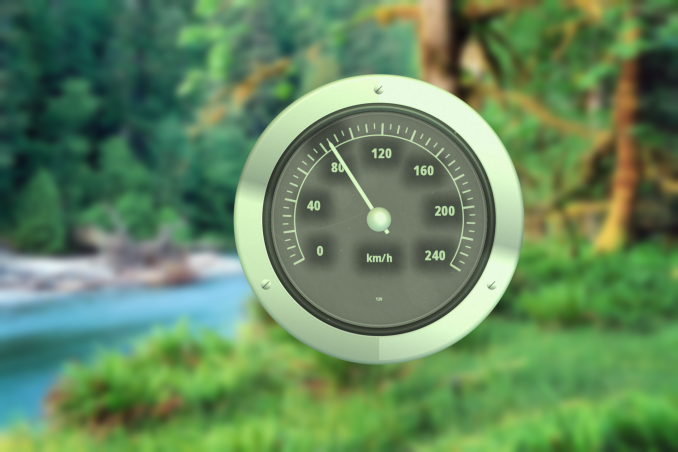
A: 85km/h
